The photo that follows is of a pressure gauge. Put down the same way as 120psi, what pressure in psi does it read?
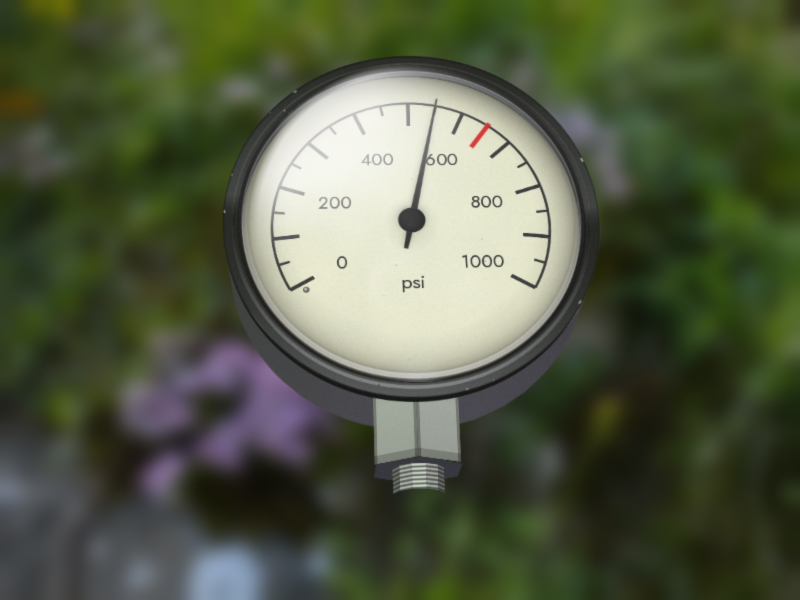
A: 550psi
